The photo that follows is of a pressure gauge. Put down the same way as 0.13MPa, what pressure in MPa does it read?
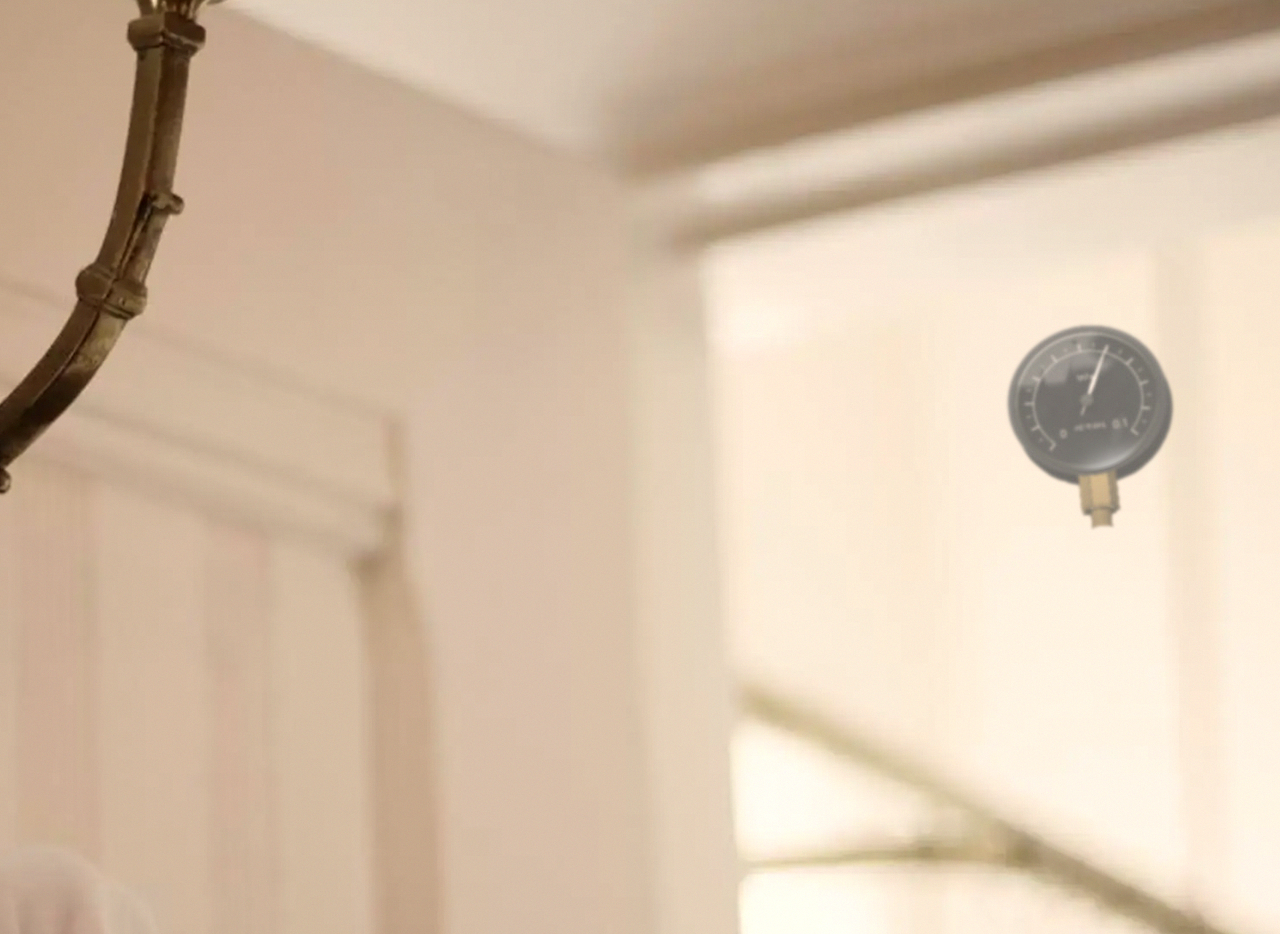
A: 0.06MPa
